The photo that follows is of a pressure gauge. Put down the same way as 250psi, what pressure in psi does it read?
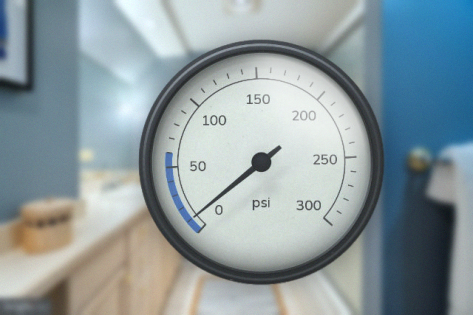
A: 10psi
